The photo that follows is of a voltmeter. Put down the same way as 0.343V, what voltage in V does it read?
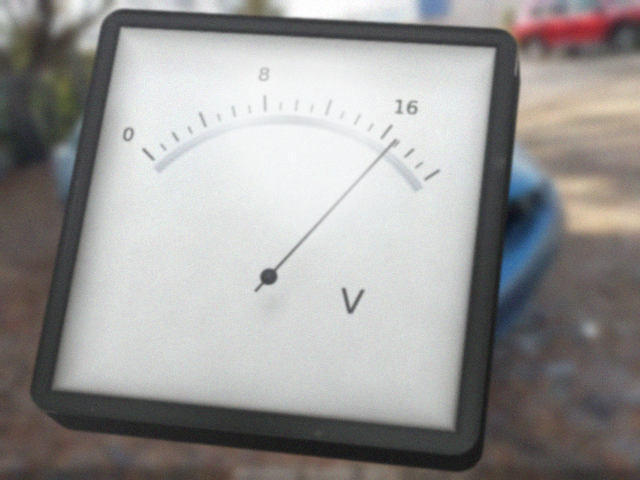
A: 17V
